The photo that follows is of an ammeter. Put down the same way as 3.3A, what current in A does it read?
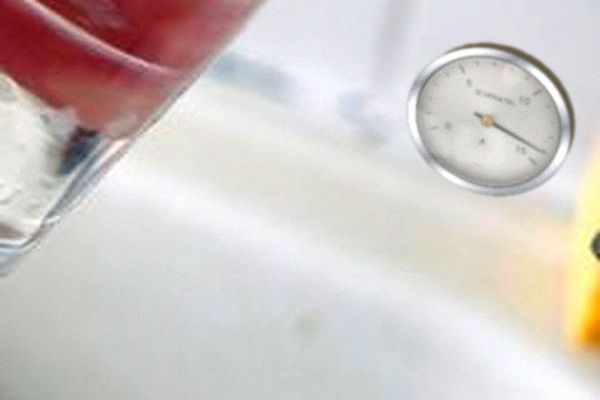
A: 14A
